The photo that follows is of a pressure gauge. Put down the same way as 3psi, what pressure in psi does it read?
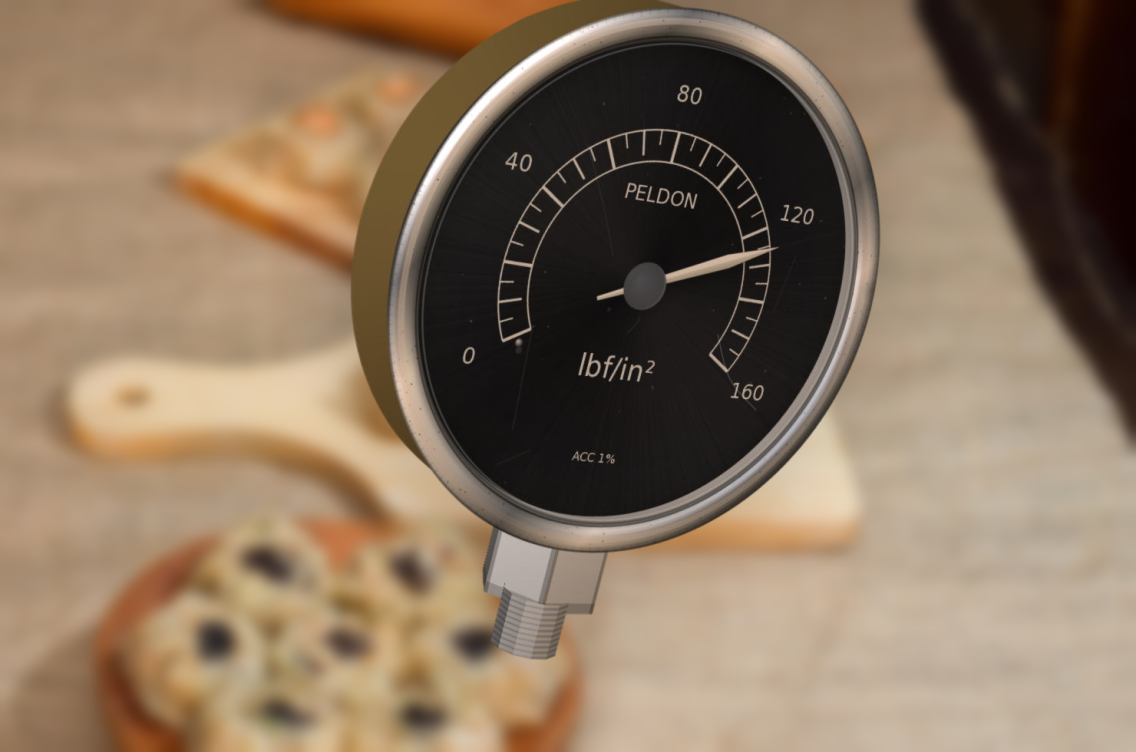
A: 125psi
